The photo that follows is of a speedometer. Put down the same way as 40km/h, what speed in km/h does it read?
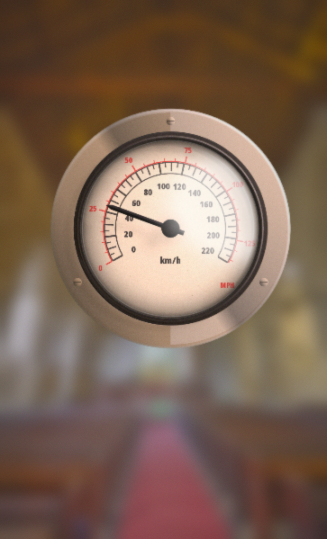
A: 45km/h
